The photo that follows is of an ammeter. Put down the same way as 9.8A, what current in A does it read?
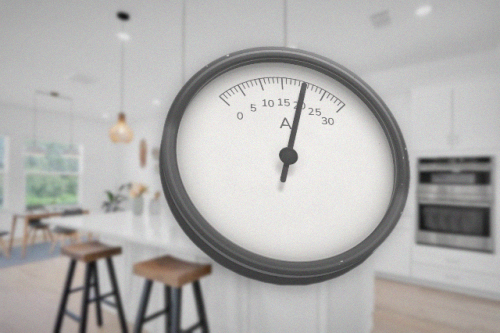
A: 20A
